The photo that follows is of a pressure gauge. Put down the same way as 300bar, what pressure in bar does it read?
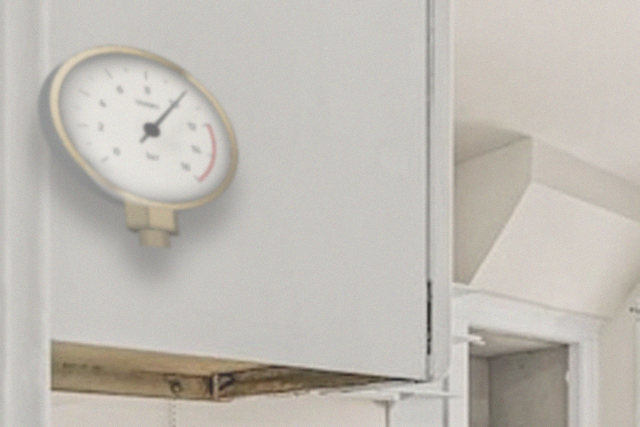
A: 10bar
